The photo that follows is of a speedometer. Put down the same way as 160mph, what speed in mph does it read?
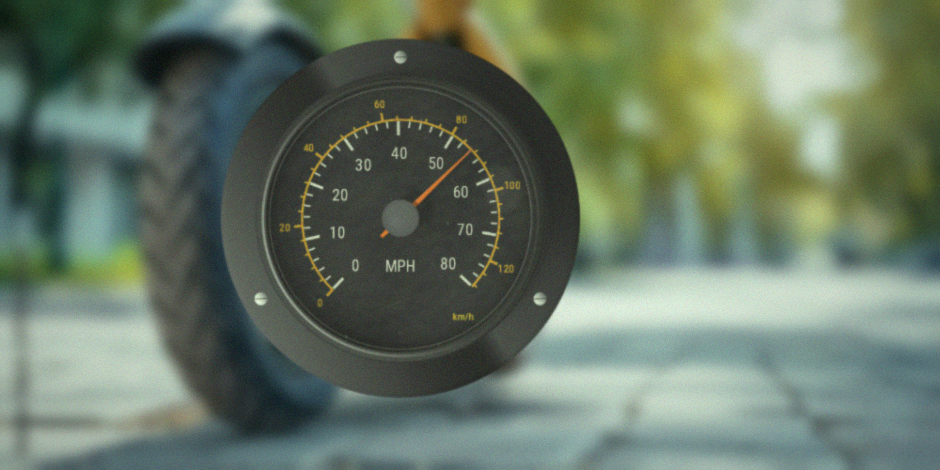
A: 54mph
